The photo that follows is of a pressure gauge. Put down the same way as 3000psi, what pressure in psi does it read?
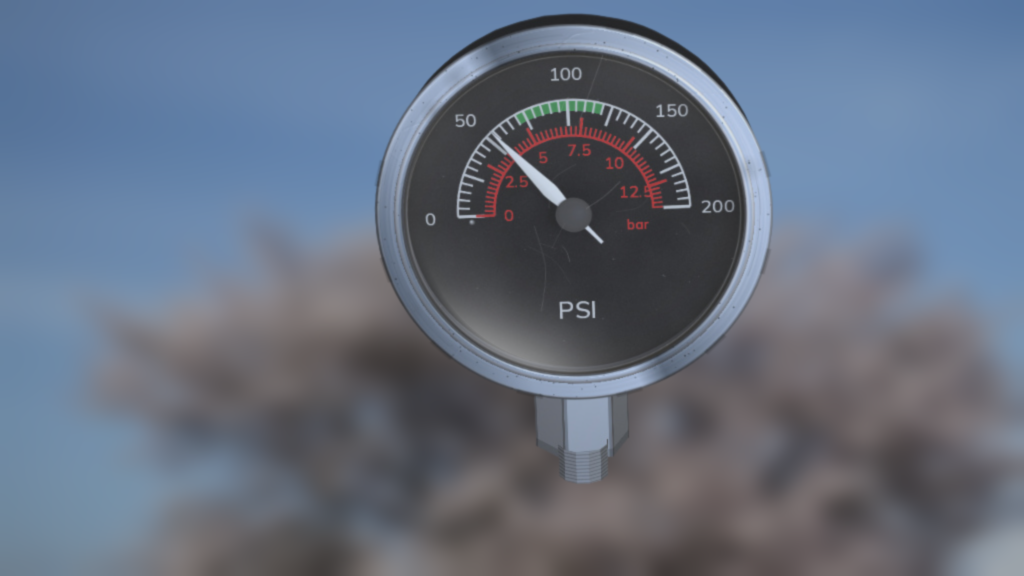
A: 55psi
